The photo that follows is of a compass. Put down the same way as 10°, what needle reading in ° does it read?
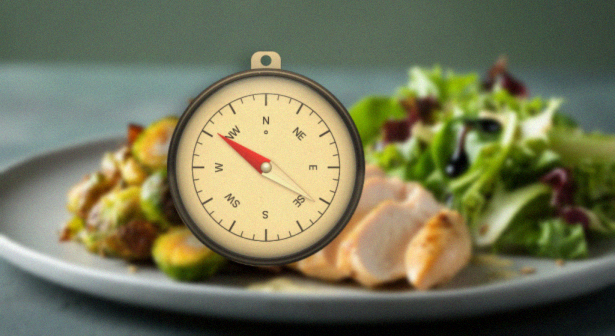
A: 305°
